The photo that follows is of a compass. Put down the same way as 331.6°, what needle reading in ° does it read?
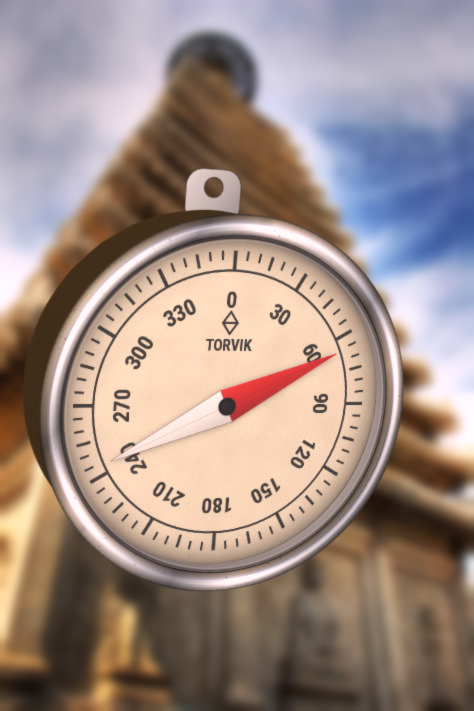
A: 65°
